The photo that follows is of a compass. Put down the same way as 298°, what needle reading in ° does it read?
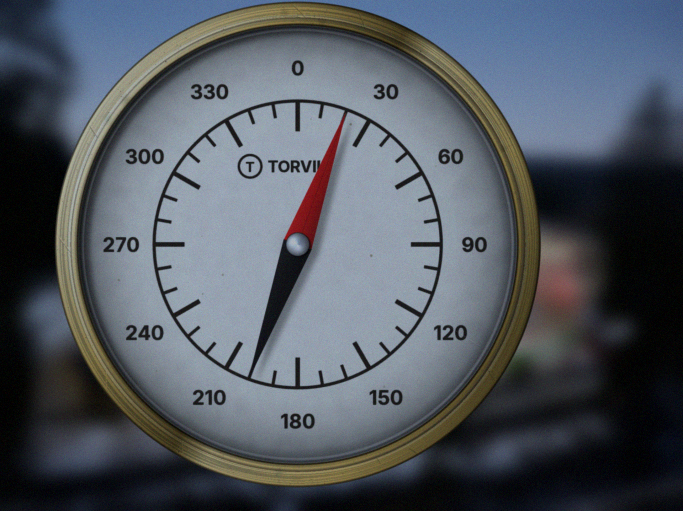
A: 20°
